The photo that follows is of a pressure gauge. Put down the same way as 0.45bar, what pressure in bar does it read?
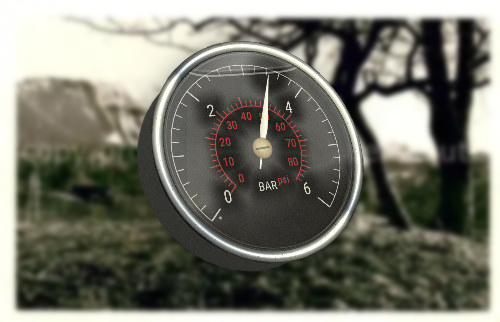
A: 3.4bar
